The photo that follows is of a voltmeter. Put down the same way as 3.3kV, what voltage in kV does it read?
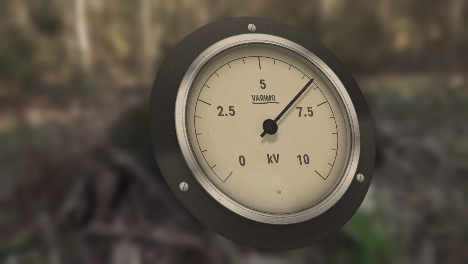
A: 6.75kV
